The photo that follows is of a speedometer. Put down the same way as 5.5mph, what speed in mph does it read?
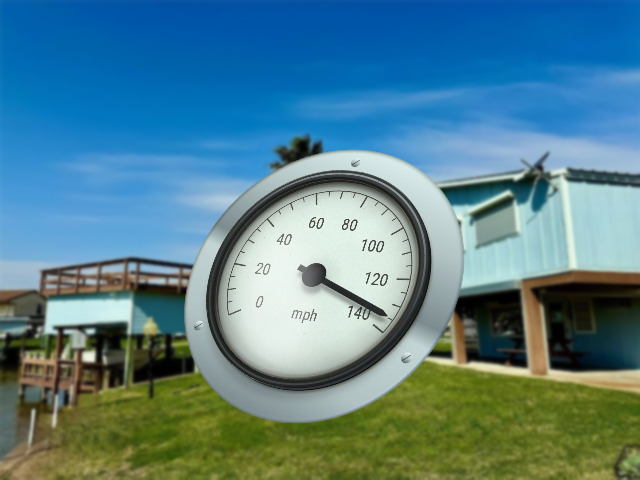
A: 135mph
